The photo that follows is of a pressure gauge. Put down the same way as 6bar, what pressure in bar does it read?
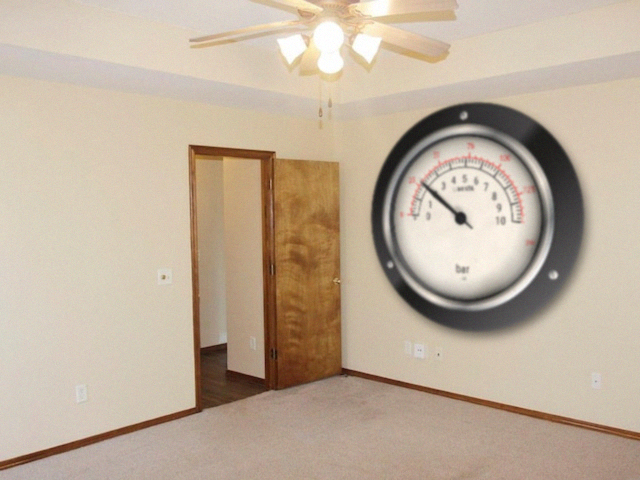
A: 2bar
